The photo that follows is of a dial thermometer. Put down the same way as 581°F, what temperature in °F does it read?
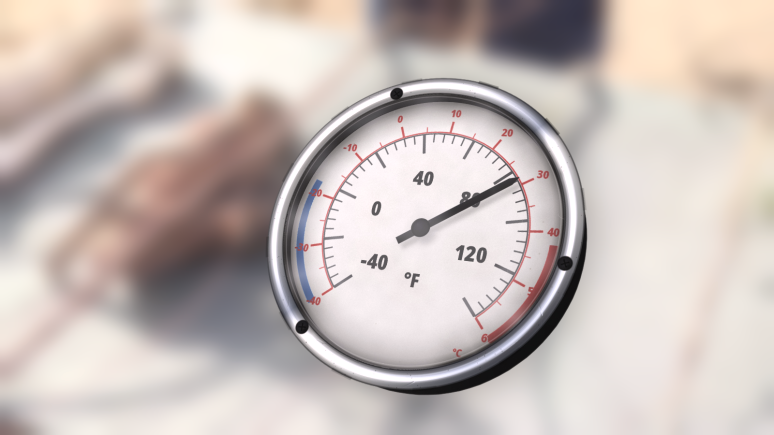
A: 84°F
